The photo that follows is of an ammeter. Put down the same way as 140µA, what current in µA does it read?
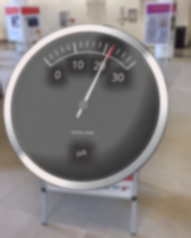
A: 22µA
